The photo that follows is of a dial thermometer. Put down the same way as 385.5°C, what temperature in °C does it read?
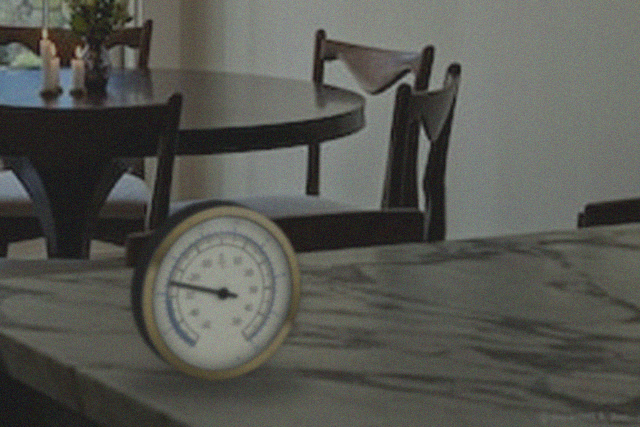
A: -25°C
